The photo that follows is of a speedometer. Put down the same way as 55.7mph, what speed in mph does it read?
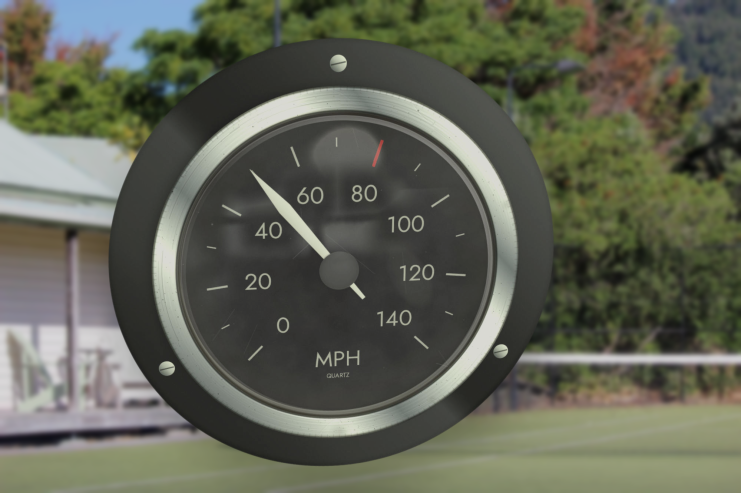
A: 50mph
